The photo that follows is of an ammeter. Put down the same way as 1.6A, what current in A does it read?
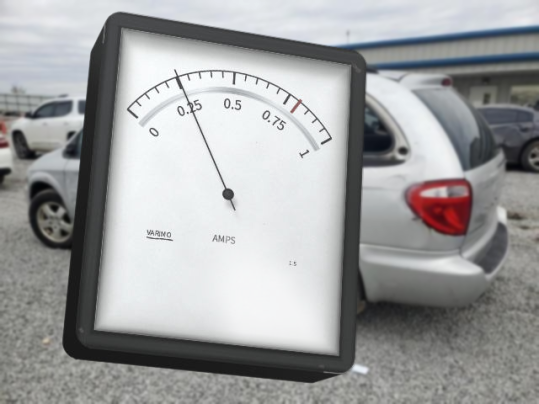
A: 0.25A
